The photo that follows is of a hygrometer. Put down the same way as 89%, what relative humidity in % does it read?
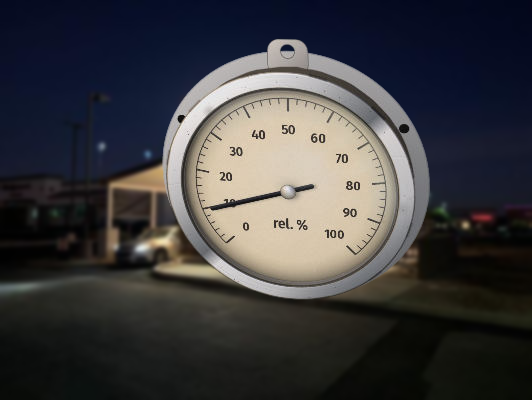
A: 10%
